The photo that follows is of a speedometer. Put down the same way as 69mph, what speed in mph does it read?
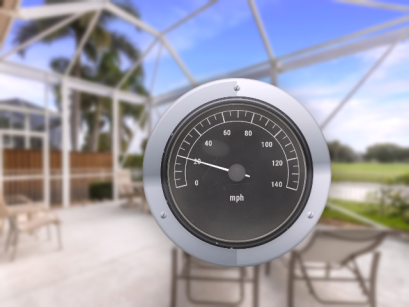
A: 20mph
